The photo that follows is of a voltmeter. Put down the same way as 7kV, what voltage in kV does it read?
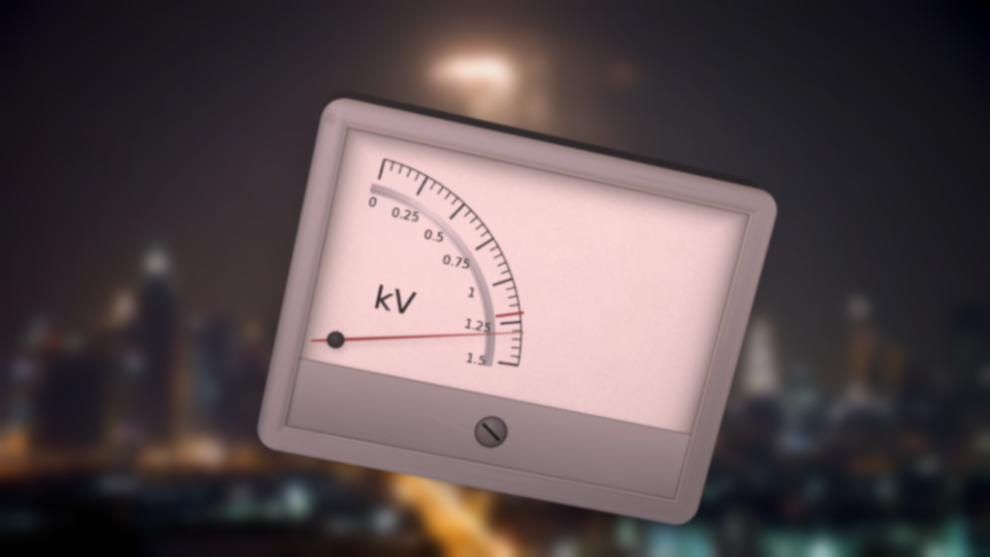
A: 1.3kV
